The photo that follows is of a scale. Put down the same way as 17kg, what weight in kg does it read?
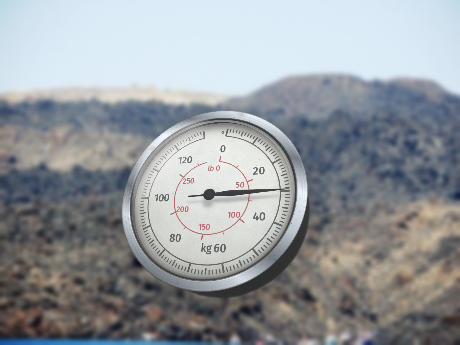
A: 30kg
